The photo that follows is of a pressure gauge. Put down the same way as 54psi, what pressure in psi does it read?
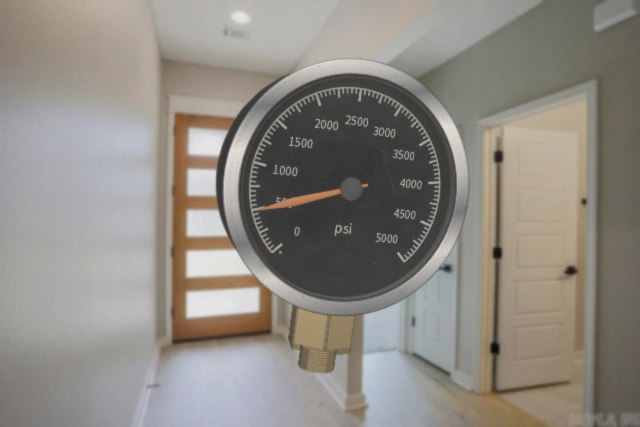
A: 500psi
